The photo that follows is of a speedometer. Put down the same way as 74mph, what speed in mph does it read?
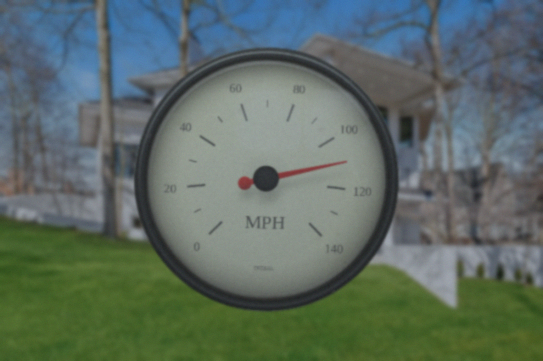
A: 110mph
